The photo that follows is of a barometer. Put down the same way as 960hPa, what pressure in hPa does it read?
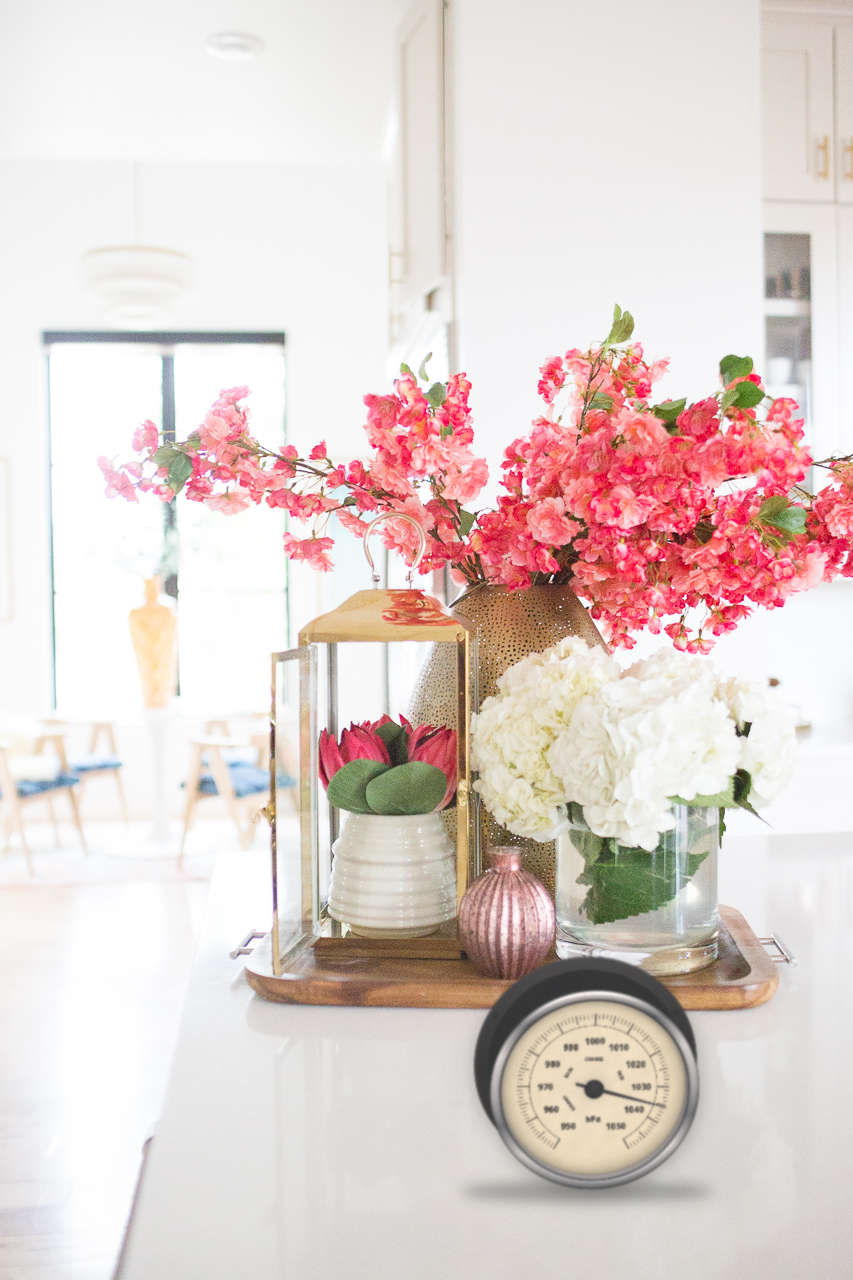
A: 1035hPa
